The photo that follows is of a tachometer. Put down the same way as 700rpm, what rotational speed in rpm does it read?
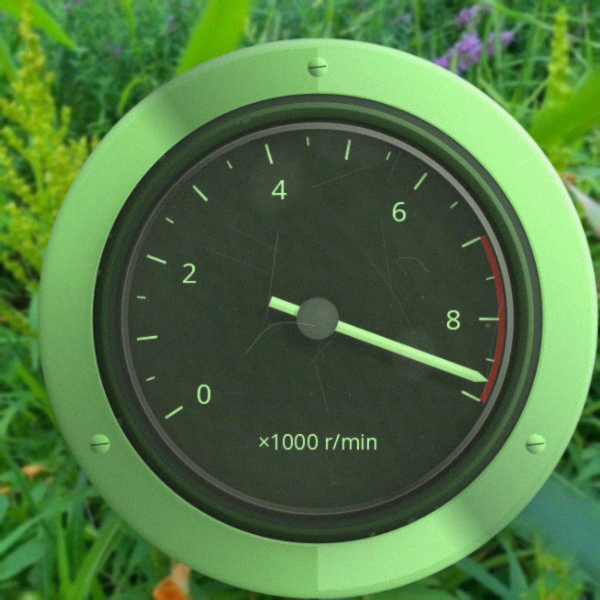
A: 8750rpm
